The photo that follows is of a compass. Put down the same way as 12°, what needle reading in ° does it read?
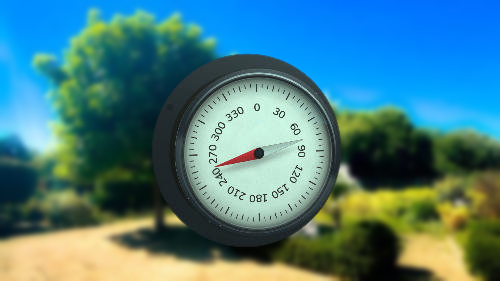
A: 255°
